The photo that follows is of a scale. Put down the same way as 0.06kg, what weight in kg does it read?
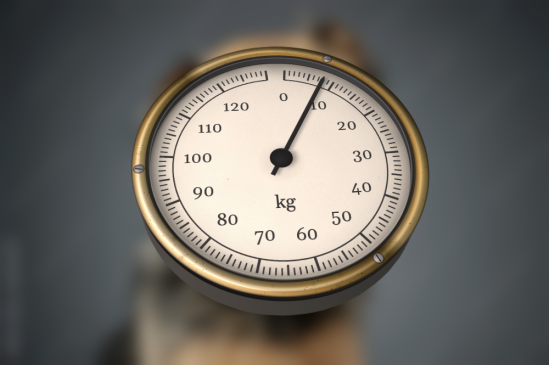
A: 8kg
